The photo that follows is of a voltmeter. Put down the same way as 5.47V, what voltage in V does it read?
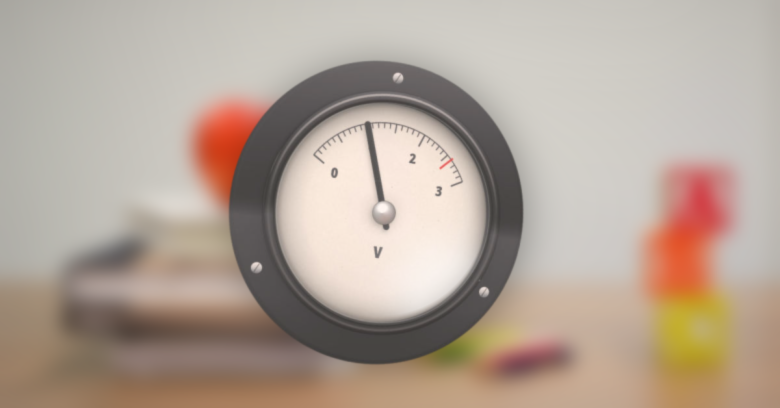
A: 1V
